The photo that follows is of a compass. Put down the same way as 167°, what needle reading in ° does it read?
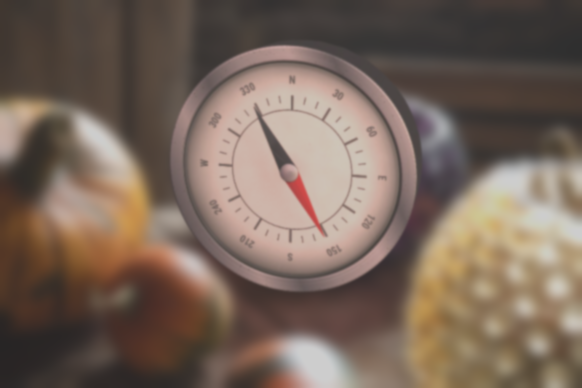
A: 150°
